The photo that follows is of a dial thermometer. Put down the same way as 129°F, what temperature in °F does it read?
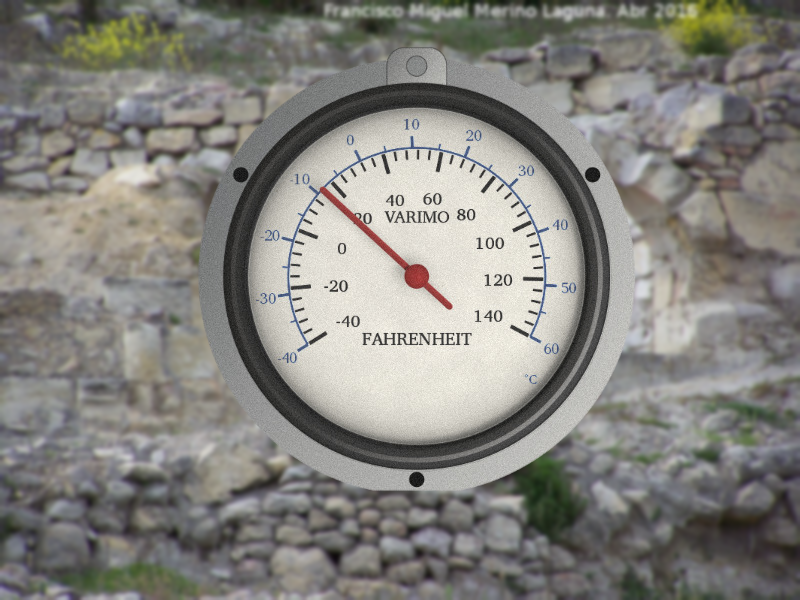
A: 16°F
